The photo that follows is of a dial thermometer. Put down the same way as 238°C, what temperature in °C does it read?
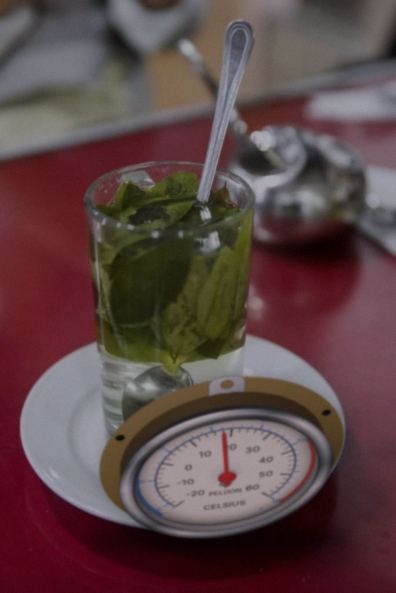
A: 18°C
